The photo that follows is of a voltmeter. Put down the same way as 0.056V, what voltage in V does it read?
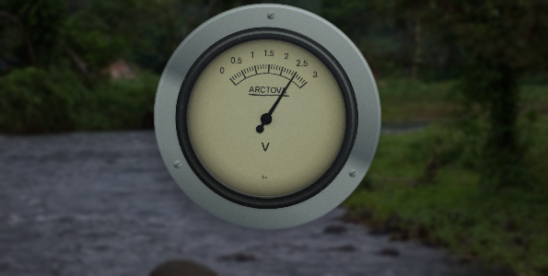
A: 2.5V
